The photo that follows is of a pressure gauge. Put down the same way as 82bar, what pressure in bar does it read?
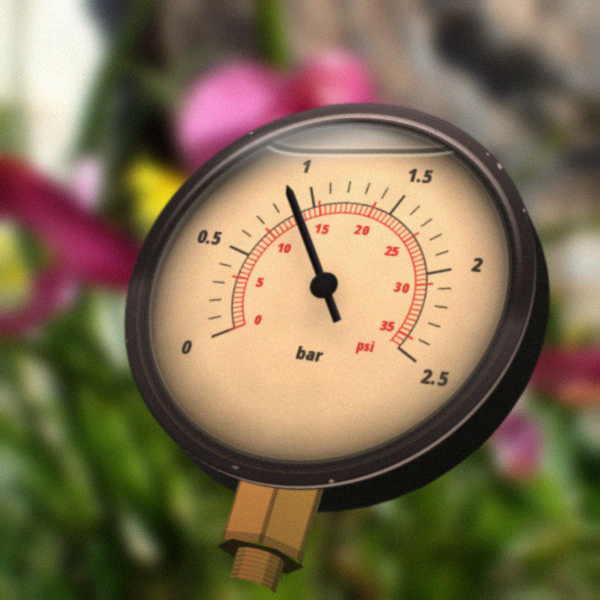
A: 0.9bar
